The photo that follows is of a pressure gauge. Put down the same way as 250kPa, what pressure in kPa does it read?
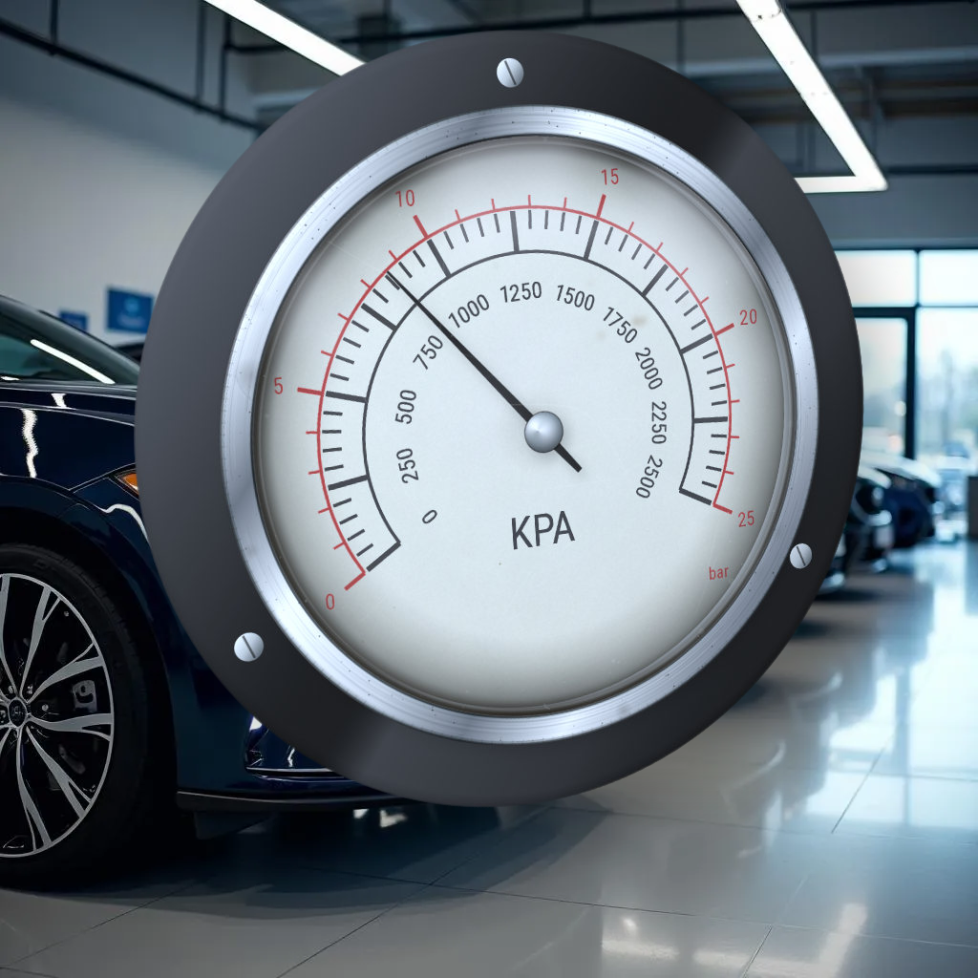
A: 850kPa
